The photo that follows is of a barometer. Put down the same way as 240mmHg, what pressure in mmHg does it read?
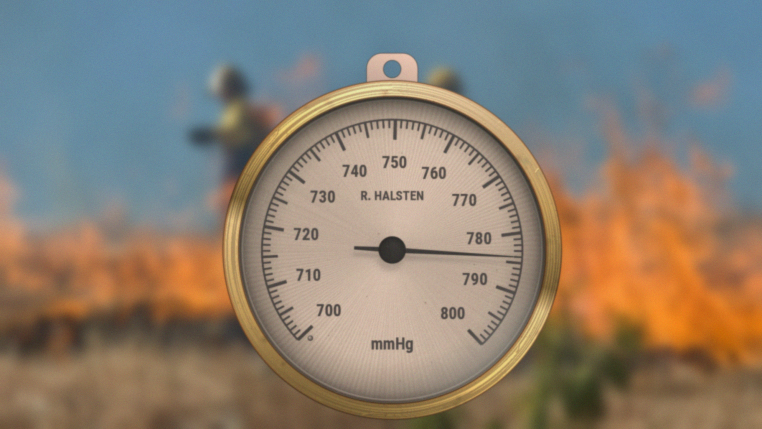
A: 784mmHg
